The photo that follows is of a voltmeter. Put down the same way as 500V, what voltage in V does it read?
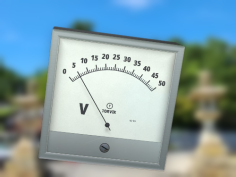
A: 5V
